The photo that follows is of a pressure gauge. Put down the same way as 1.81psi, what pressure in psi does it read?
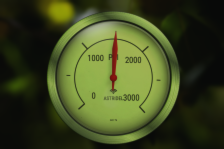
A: 1500psi
